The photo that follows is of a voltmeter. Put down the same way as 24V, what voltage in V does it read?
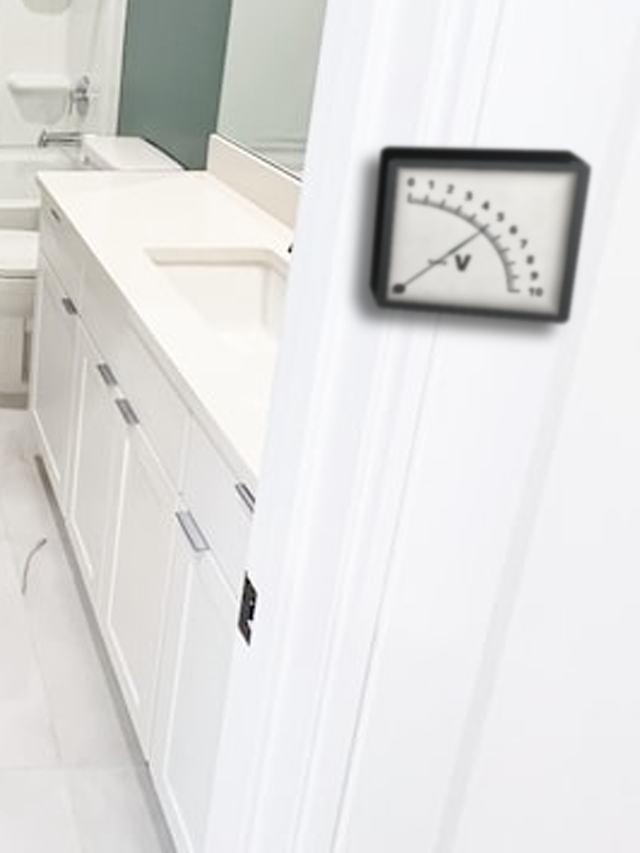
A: 5V
